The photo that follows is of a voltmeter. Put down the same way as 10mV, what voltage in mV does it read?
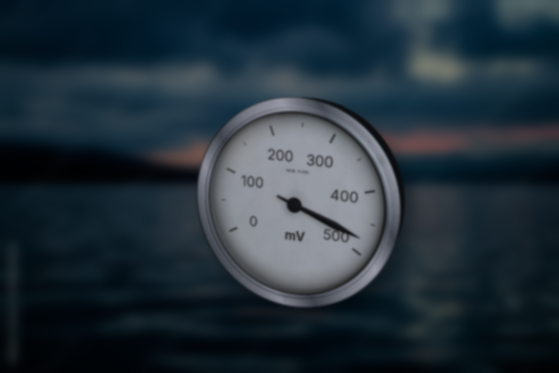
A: 475mV
